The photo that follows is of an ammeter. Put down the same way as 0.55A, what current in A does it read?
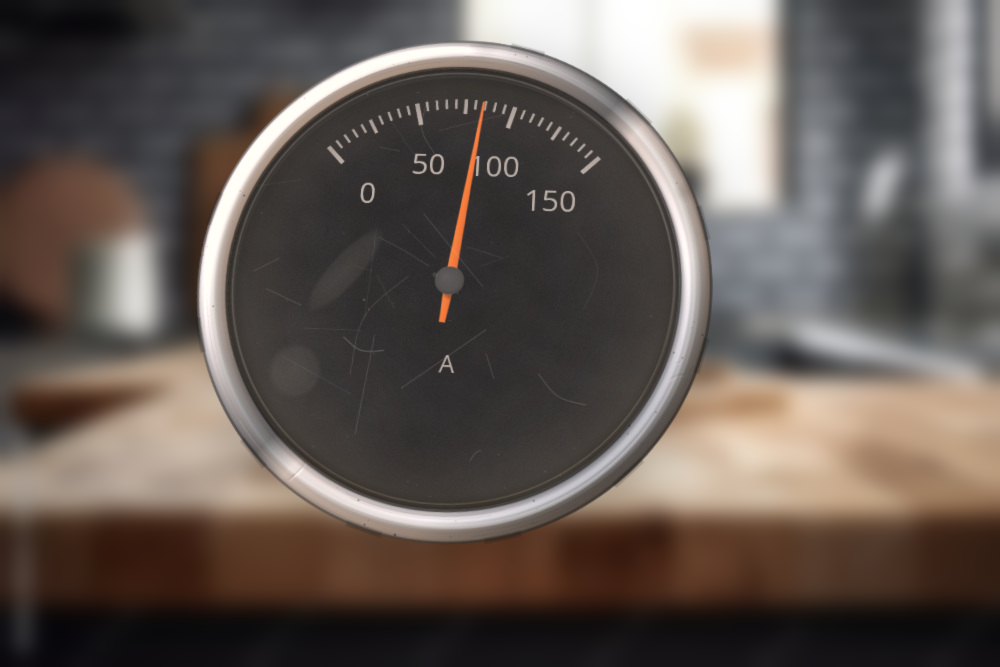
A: 85A
